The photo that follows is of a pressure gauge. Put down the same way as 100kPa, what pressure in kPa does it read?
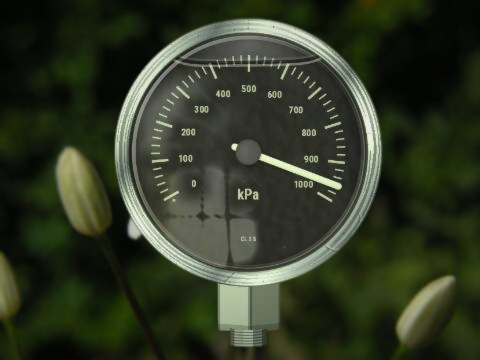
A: 960kPa
